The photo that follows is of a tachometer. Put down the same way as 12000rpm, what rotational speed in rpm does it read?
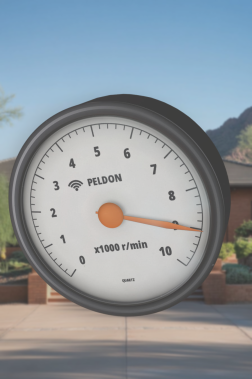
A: 9000rpm
